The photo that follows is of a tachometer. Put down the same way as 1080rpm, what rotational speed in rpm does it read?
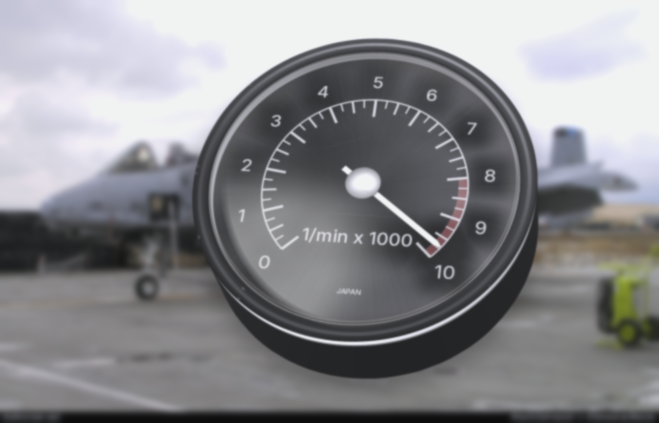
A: 9750rpm
